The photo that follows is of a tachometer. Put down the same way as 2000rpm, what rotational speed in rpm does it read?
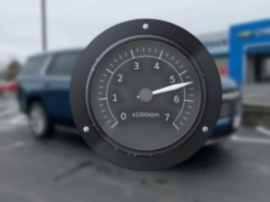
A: 5400rpm
